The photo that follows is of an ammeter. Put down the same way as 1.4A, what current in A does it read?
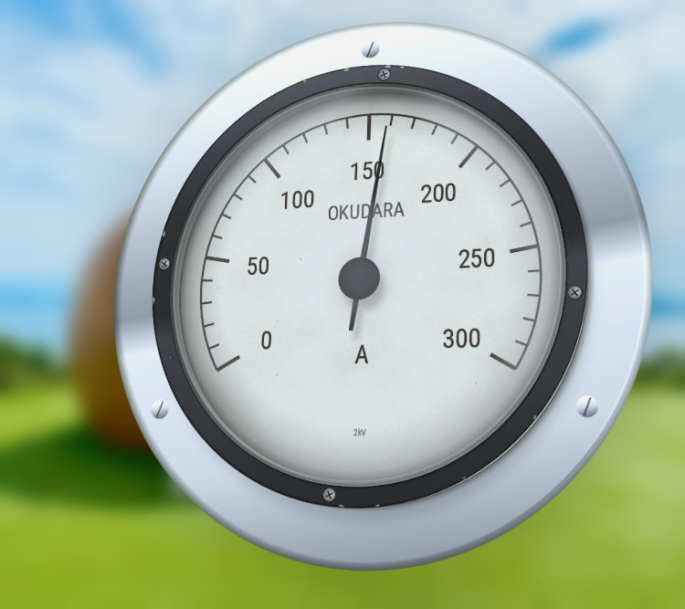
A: 160A
